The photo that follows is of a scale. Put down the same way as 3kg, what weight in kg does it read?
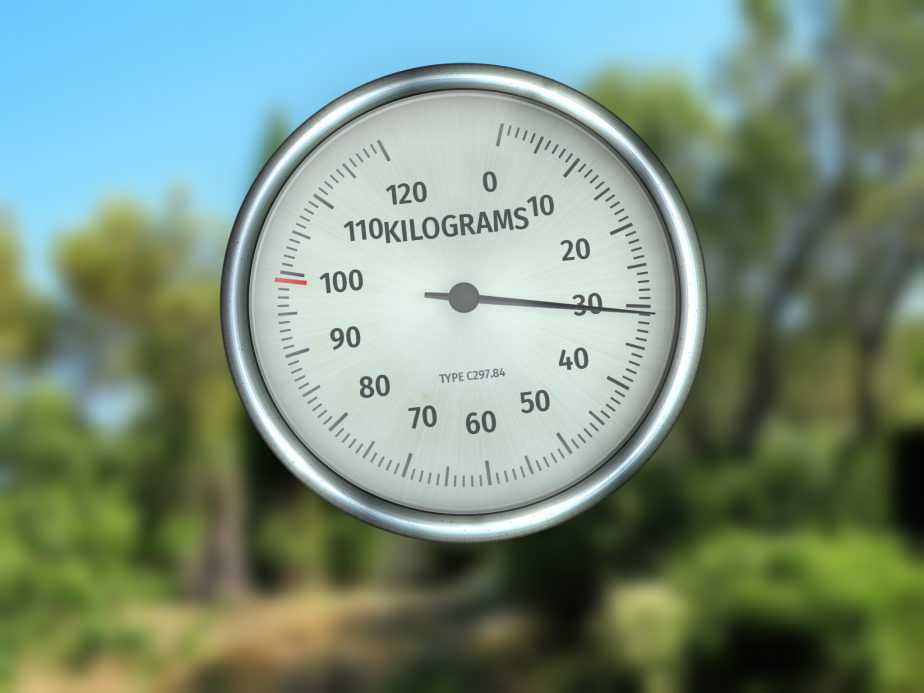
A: 31kg
